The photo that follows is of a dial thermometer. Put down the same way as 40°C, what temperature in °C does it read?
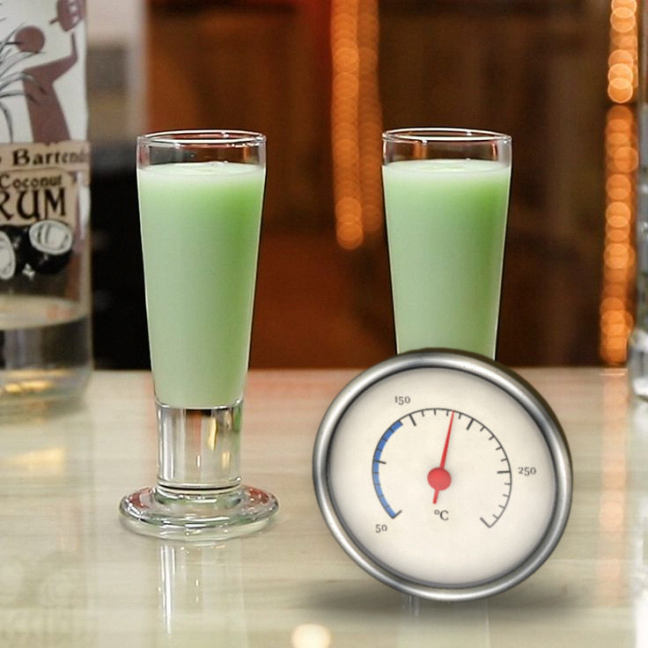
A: 185°C
